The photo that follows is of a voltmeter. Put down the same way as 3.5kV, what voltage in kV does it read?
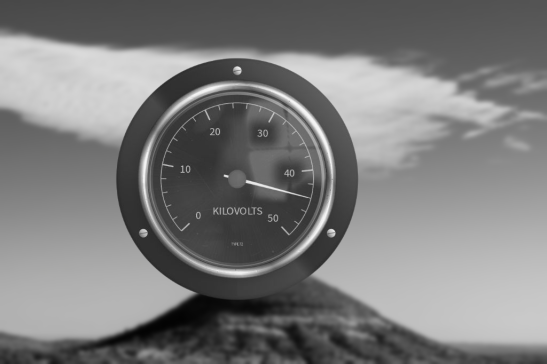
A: 44kV
